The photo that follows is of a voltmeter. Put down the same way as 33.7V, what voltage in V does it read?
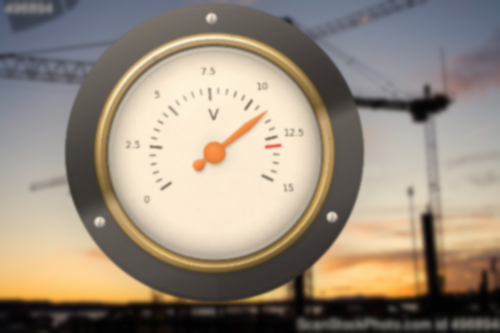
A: 11V
